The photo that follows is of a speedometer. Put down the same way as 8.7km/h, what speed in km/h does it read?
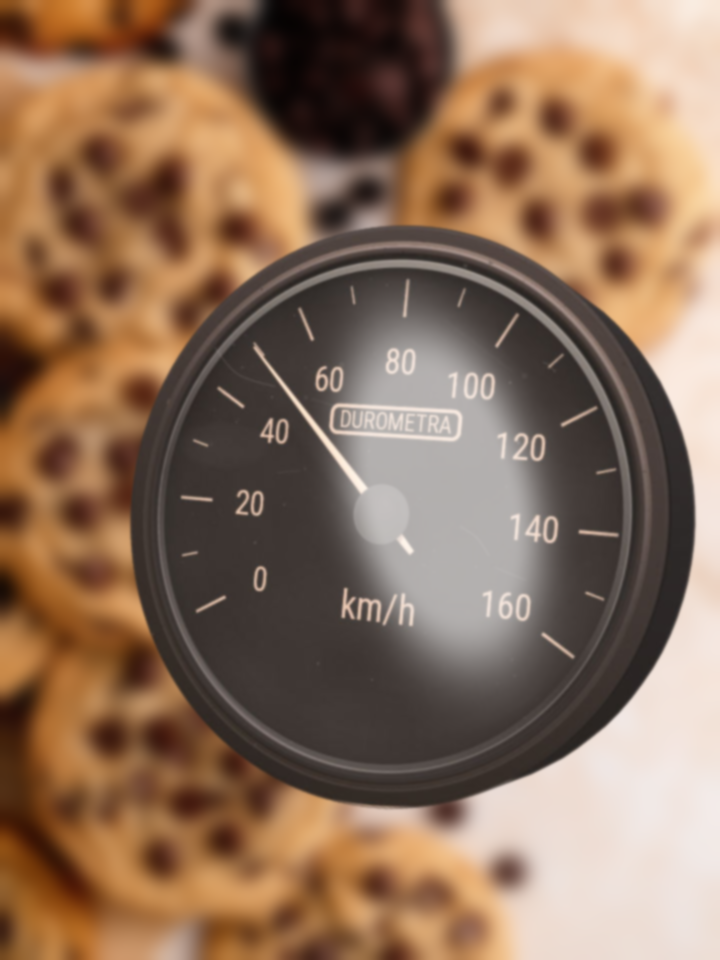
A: 50km/h
